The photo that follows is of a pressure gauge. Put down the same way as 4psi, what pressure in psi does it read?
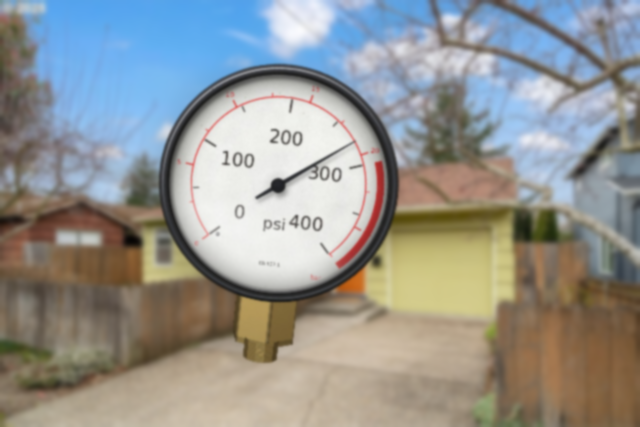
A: 275psi
